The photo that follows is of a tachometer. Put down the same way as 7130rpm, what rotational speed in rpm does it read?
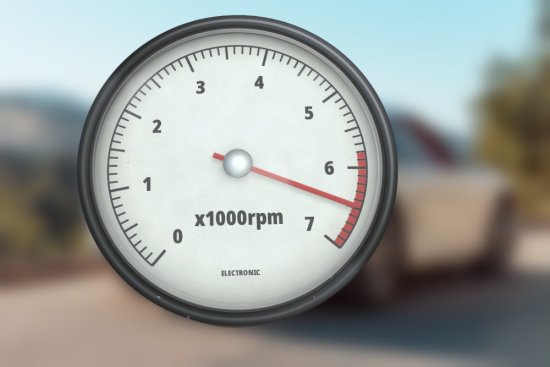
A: 6500rpm
